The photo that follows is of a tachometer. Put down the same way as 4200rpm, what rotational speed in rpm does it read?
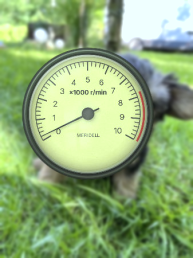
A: 200rpm
